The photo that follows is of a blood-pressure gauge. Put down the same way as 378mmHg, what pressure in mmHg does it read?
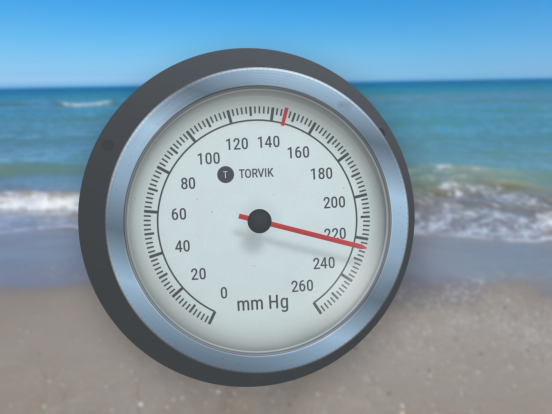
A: 224mmHg
